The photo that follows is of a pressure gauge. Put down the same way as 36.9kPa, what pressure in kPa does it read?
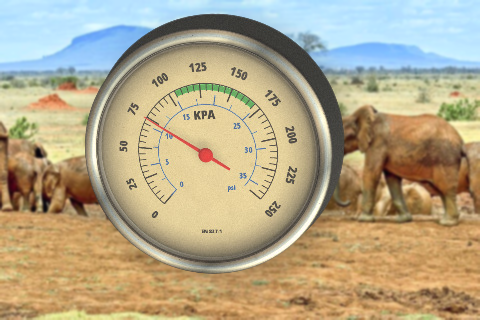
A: 75kPa
